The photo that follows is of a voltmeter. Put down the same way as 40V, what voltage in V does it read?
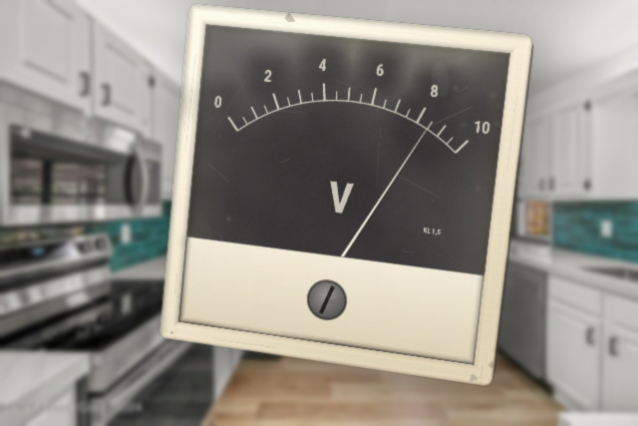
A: 8.5V
